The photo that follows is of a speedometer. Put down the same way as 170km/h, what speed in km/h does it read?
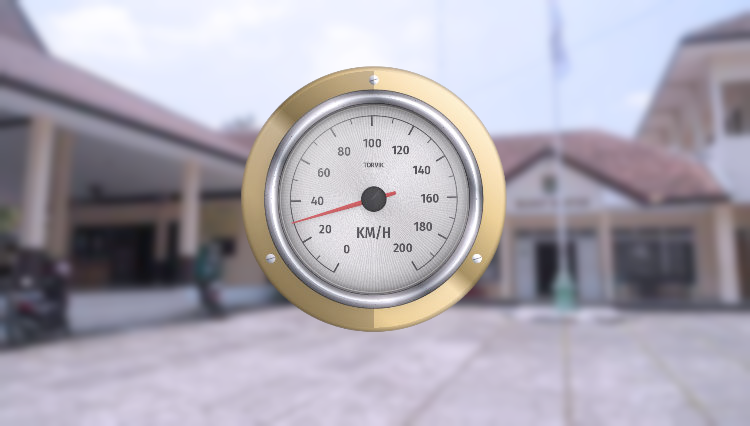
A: 30km/h
